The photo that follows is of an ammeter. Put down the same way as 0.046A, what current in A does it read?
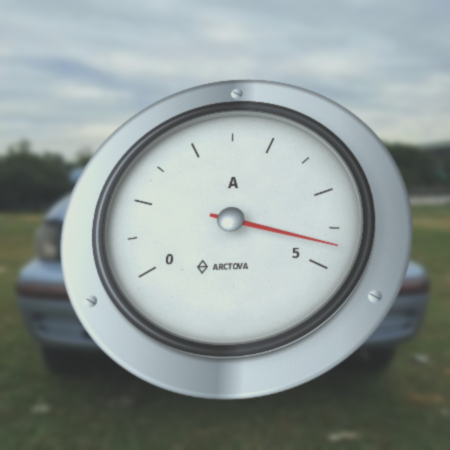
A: 4.75A
